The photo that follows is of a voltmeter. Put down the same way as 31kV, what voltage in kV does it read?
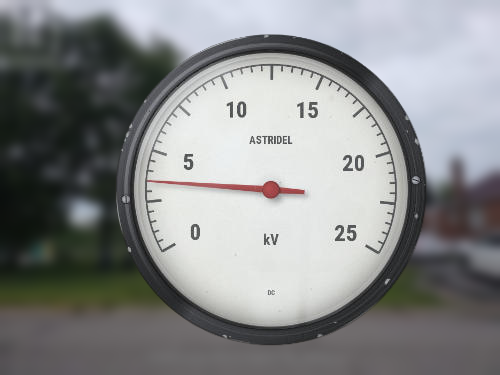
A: 3.5kV
